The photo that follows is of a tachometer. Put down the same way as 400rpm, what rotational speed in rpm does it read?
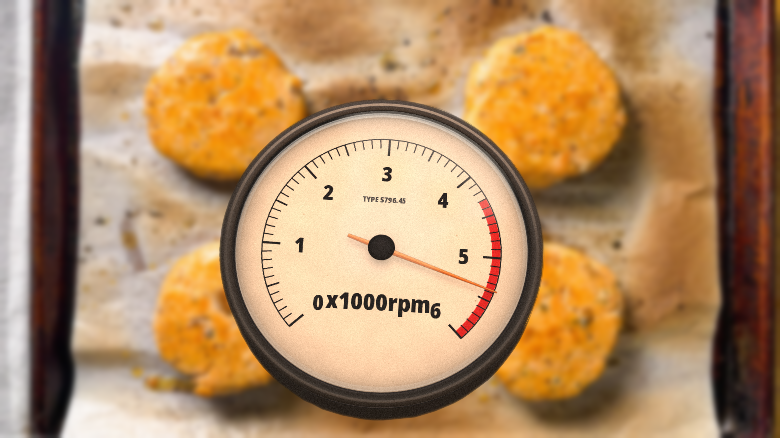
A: 5400rpm
